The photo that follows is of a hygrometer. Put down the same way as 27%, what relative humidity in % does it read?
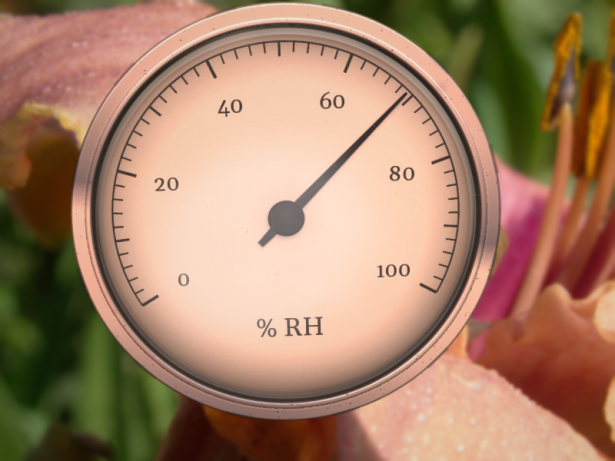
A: 69%
